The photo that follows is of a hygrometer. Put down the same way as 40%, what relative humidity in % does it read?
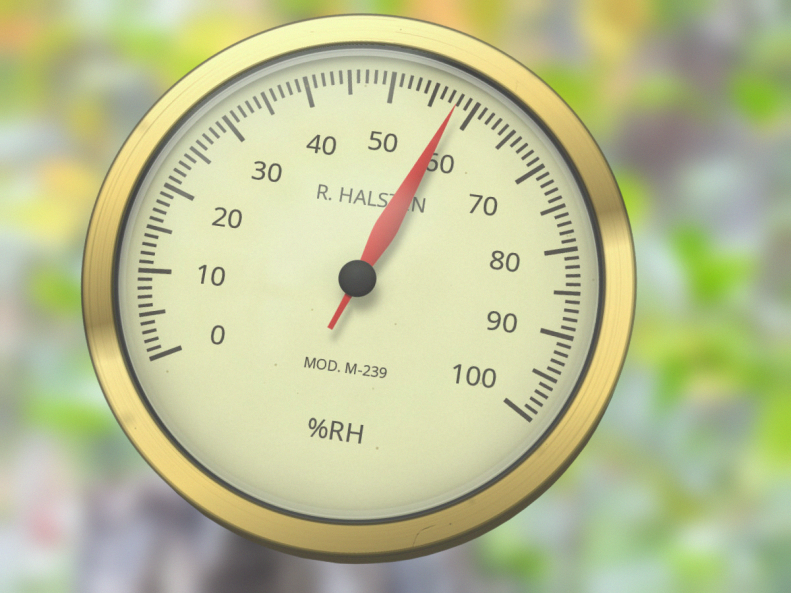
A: 58%
